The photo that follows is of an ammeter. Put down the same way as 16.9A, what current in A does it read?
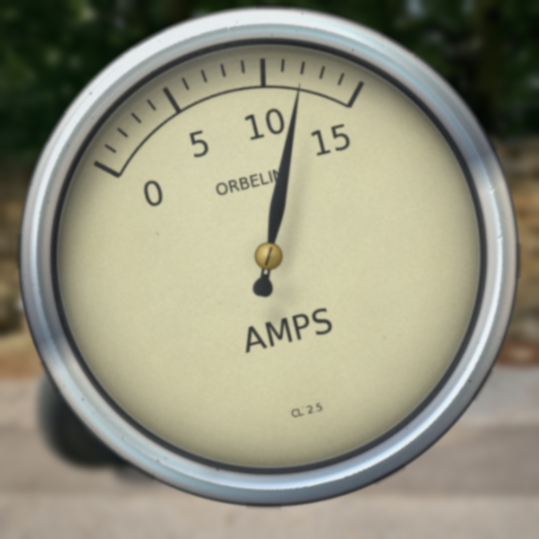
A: 12A
